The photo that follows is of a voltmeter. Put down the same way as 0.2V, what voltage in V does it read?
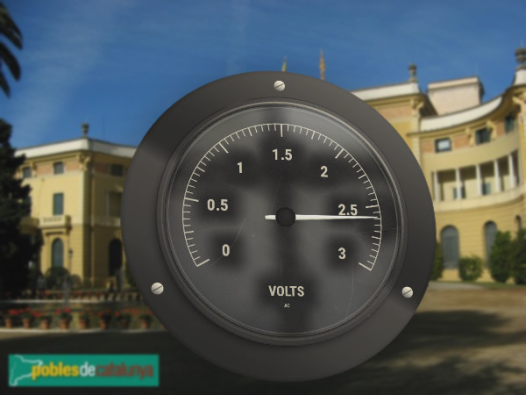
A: 2.6V
